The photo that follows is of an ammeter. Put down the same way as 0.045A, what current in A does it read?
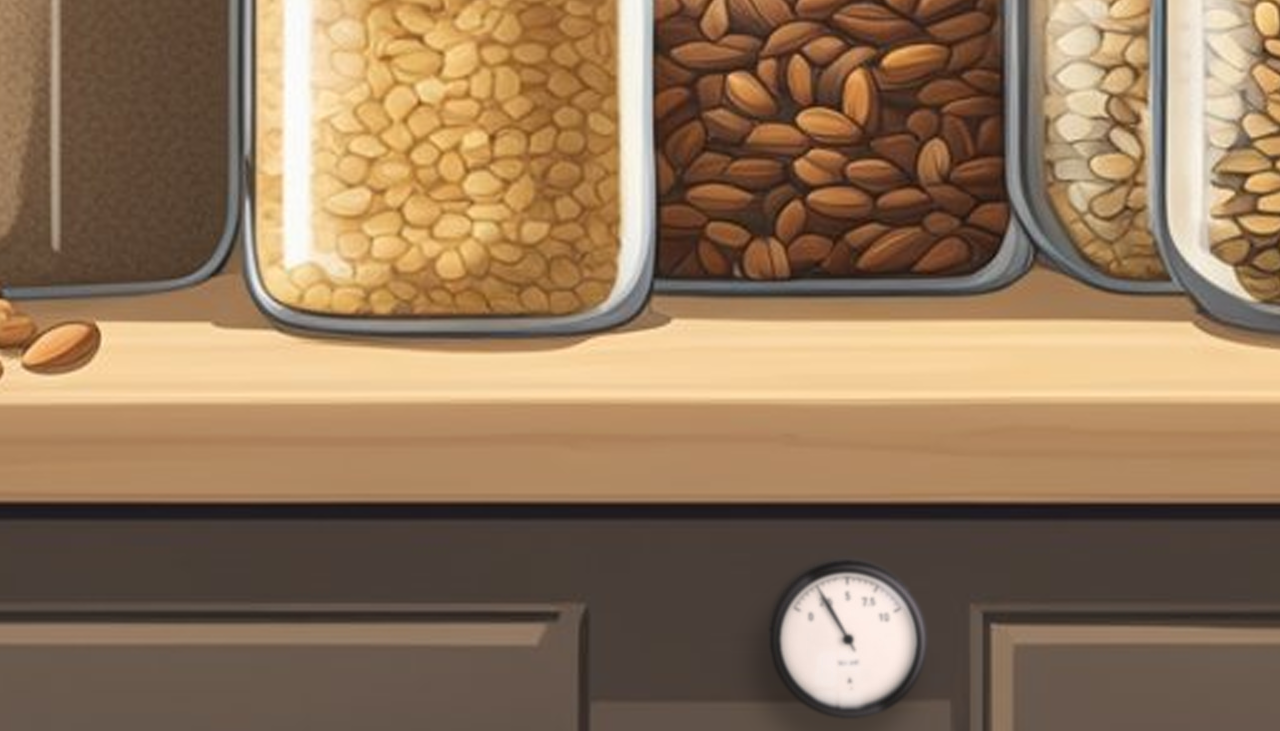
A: 2.5A
